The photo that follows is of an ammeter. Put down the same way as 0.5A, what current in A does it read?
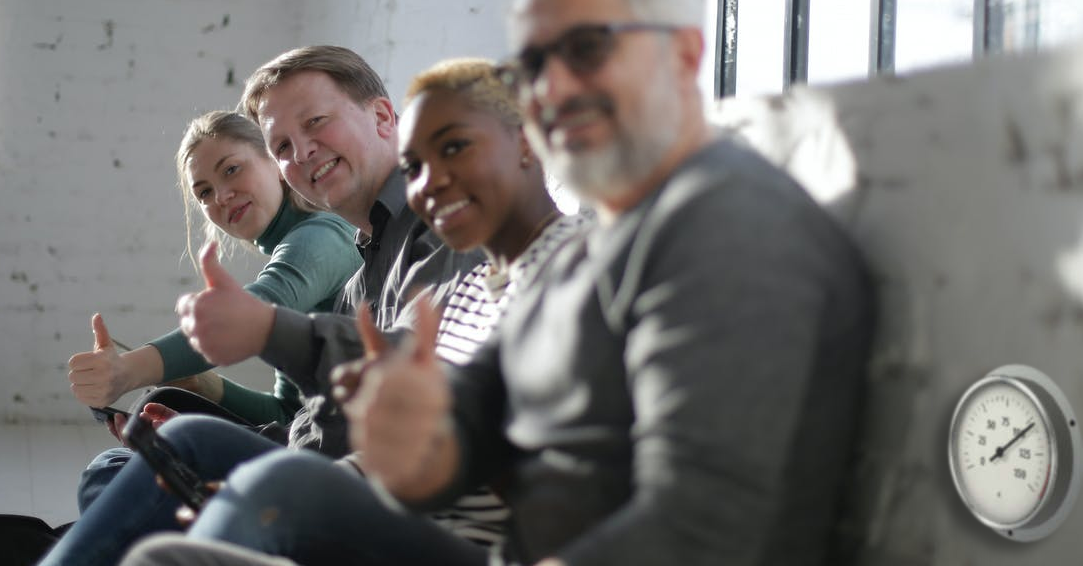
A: 105A
